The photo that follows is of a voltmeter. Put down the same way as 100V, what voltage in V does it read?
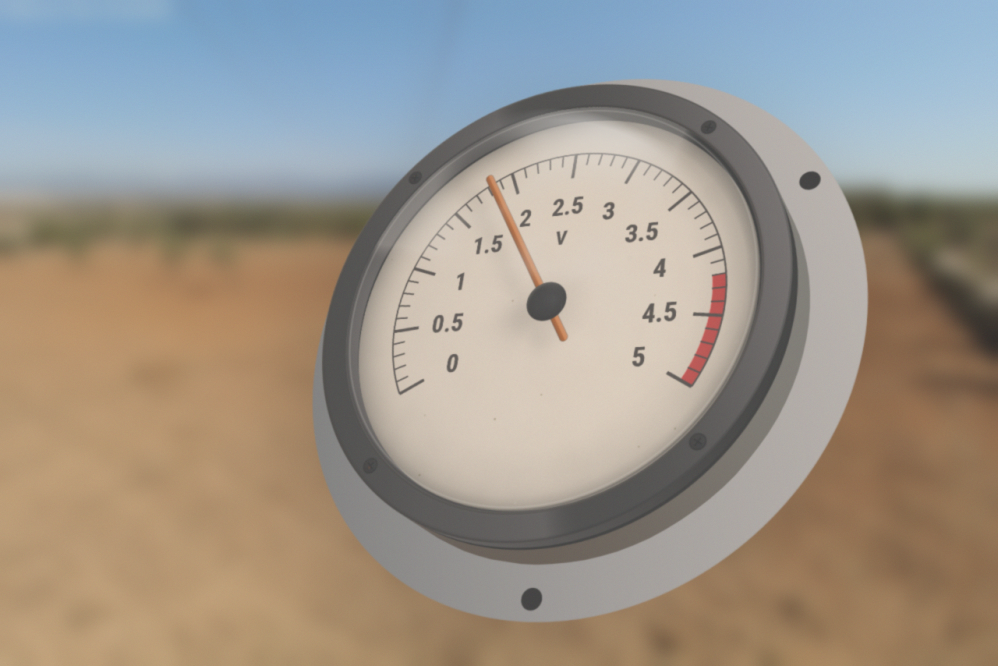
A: 1.85V
